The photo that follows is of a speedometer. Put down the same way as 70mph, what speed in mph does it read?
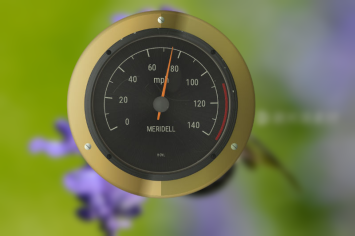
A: 75mph
